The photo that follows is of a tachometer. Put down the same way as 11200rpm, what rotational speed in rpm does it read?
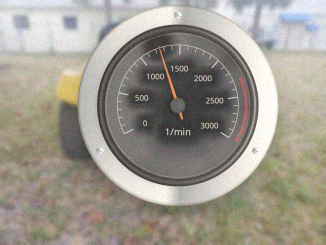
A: 1250rpm
